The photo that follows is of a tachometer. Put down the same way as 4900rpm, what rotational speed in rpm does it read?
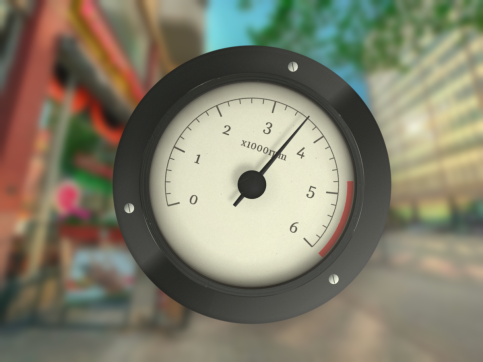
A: 3600rpm
